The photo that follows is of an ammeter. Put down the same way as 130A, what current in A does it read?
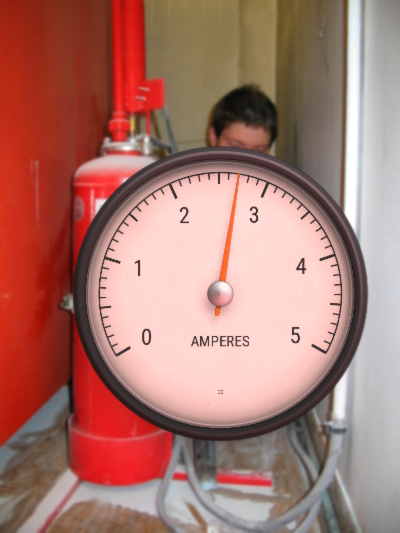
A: 2.7A
